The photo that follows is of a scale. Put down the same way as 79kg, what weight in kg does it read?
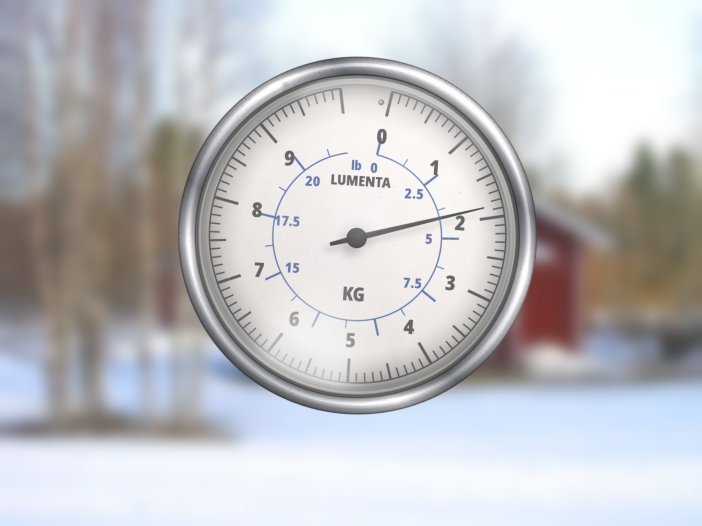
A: 1.85kg
